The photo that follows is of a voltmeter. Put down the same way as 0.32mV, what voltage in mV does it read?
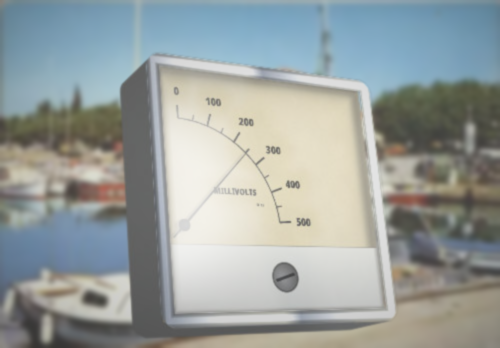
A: 250mV
